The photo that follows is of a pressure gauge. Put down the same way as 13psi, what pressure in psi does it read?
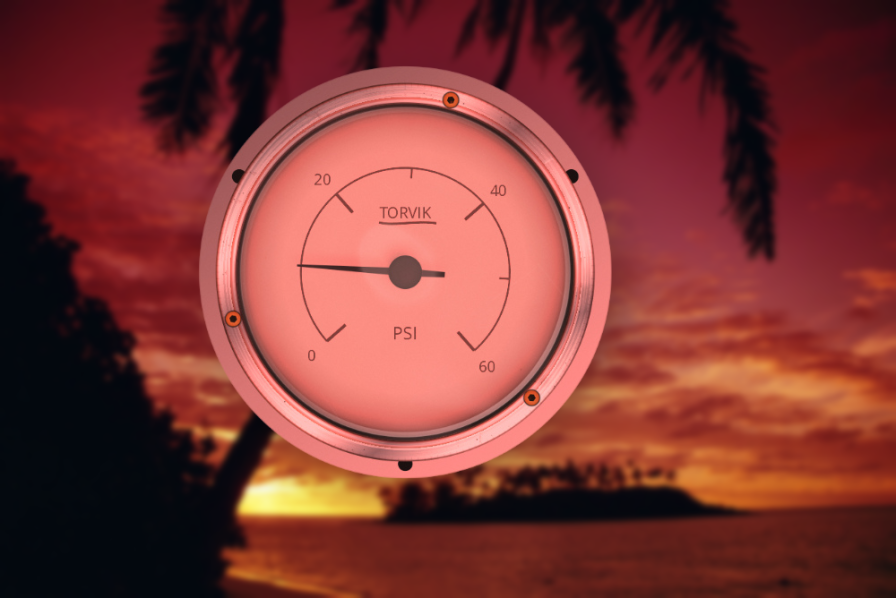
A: 10psi
